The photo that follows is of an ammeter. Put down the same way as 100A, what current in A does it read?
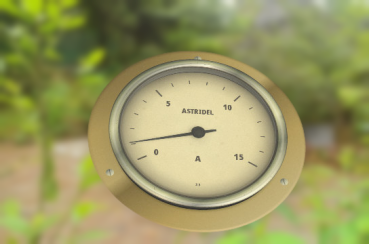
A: 1A
